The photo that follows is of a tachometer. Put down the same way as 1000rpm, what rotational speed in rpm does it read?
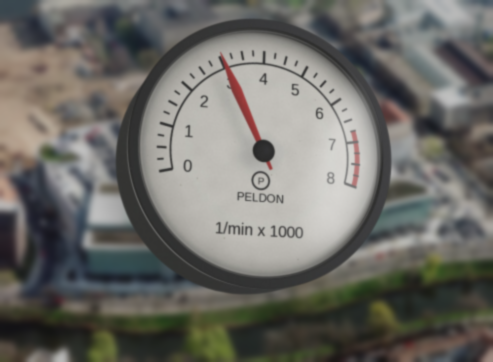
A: 3000rpm
